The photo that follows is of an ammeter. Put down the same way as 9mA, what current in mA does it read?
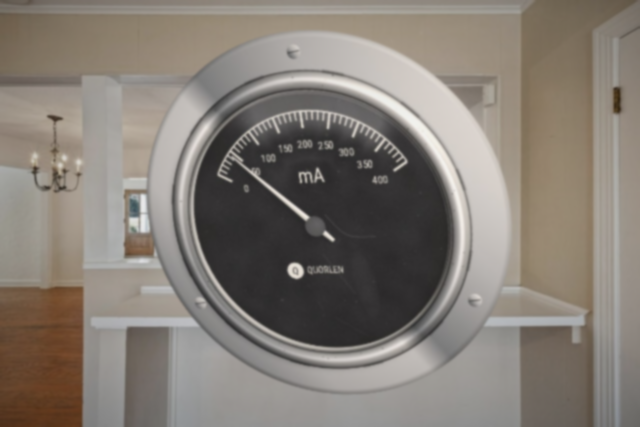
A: 50mA
